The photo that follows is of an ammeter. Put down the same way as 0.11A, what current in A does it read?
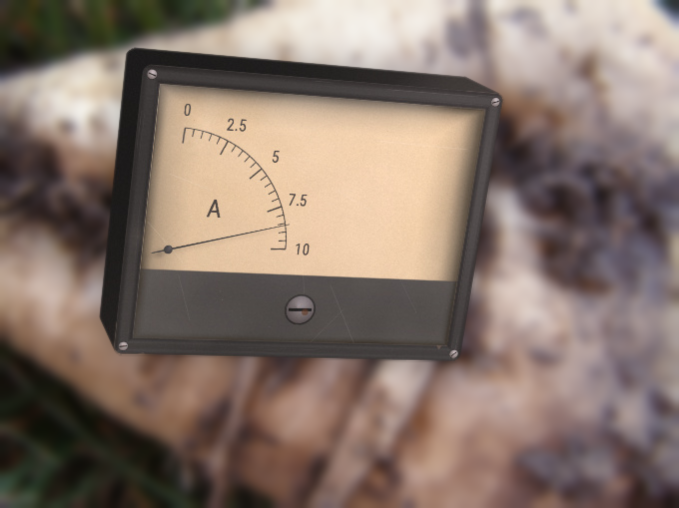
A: 8.5A
